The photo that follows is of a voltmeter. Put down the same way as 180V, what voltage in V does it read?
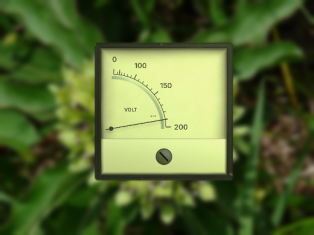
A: 190V
